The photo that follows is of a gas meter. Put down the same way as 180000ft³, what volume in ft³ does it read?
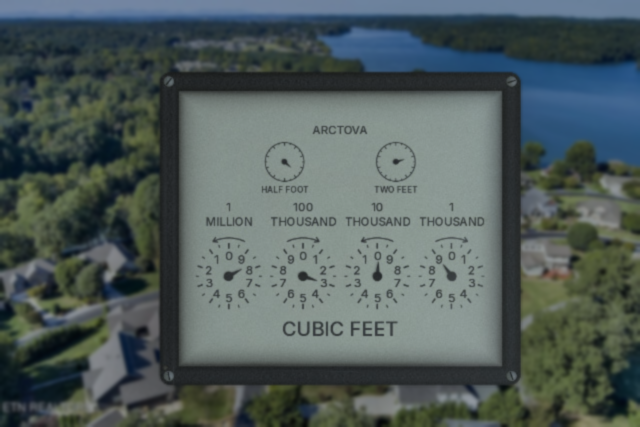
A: 829900ft³
